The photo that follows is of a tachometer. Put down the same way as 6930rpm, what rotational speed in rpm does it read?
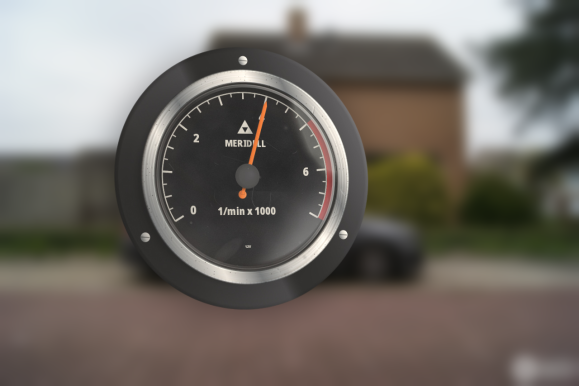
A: 4000rpm
